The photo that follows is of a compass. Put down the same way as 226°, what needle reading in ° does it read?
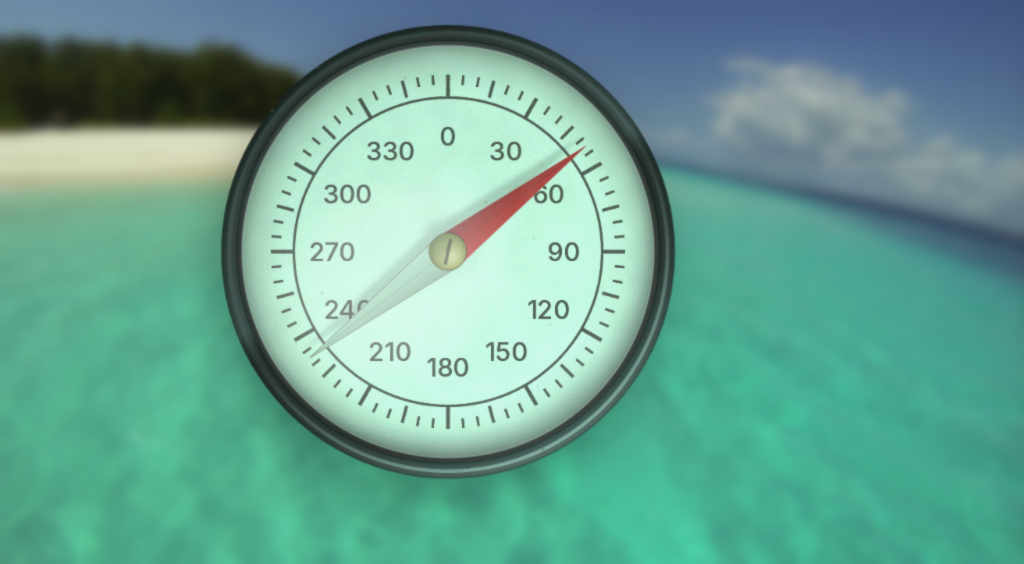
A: 52.5°
